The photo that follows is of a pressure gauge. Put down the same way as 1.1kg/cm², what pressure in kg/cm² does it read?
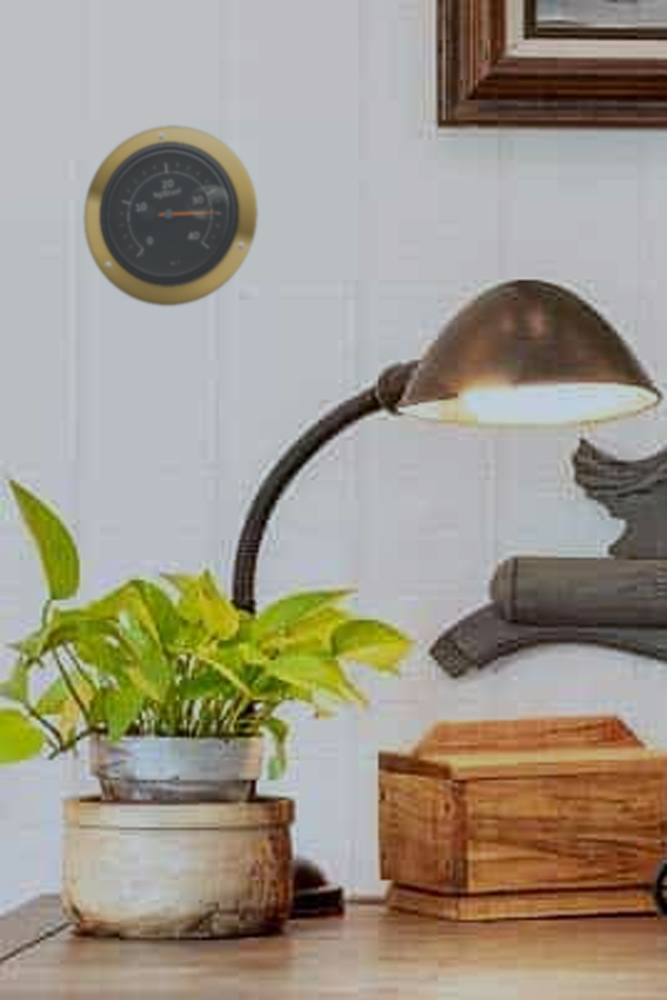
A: 34kg/cm²
